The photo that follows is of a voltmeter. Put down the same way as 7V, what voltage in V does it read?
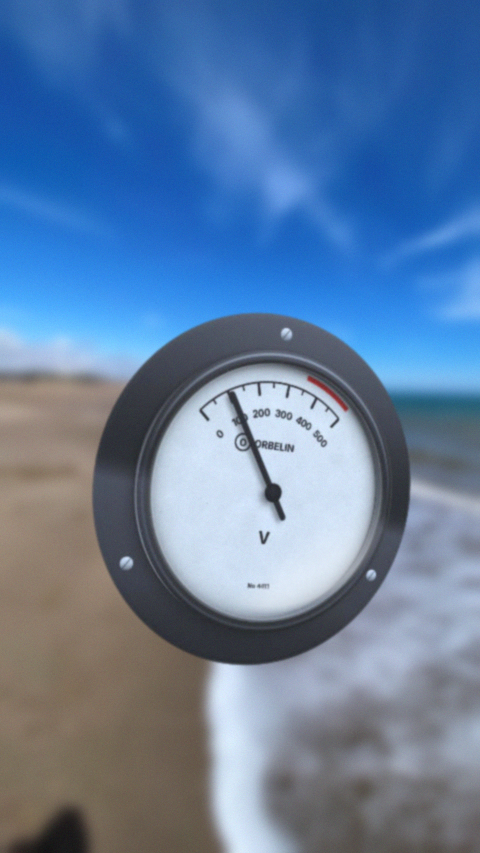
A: 100V
